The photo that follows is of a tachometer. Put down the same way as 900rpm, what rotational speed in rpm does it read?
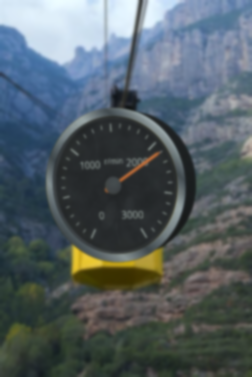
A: 2100rpm
